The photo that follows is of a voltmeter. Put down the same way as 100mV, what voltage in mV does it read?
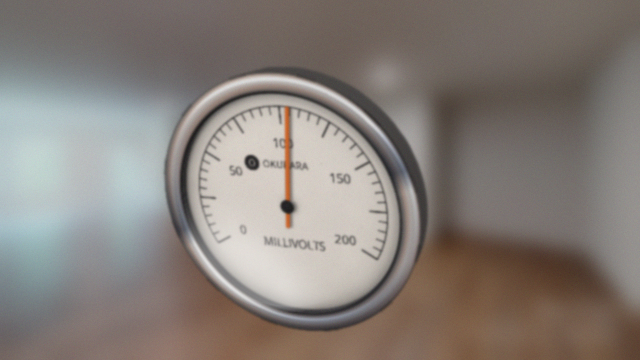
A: 105mV
